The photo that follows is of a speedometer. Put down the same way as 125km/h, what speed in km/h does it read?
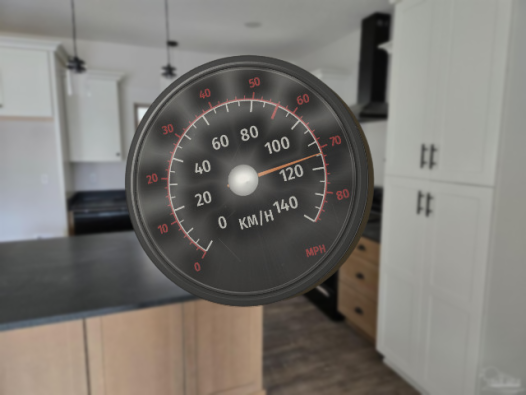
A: 115km/h
